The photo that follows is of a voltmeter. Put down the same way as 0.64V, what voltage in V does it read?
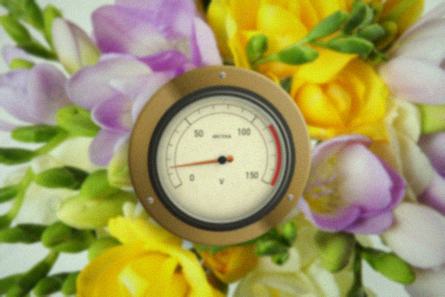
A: 15V
